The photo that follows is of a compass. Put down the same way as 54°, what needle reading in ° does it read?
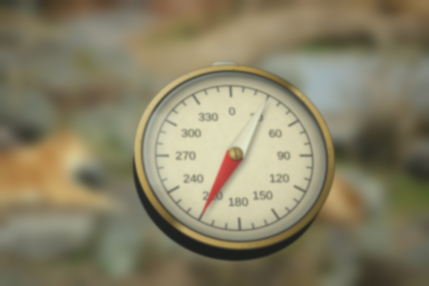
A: 210°
